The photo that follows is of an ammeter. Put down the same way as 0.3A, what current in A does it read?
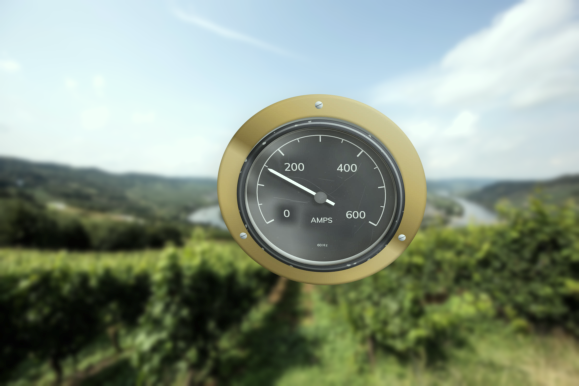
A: 150A
